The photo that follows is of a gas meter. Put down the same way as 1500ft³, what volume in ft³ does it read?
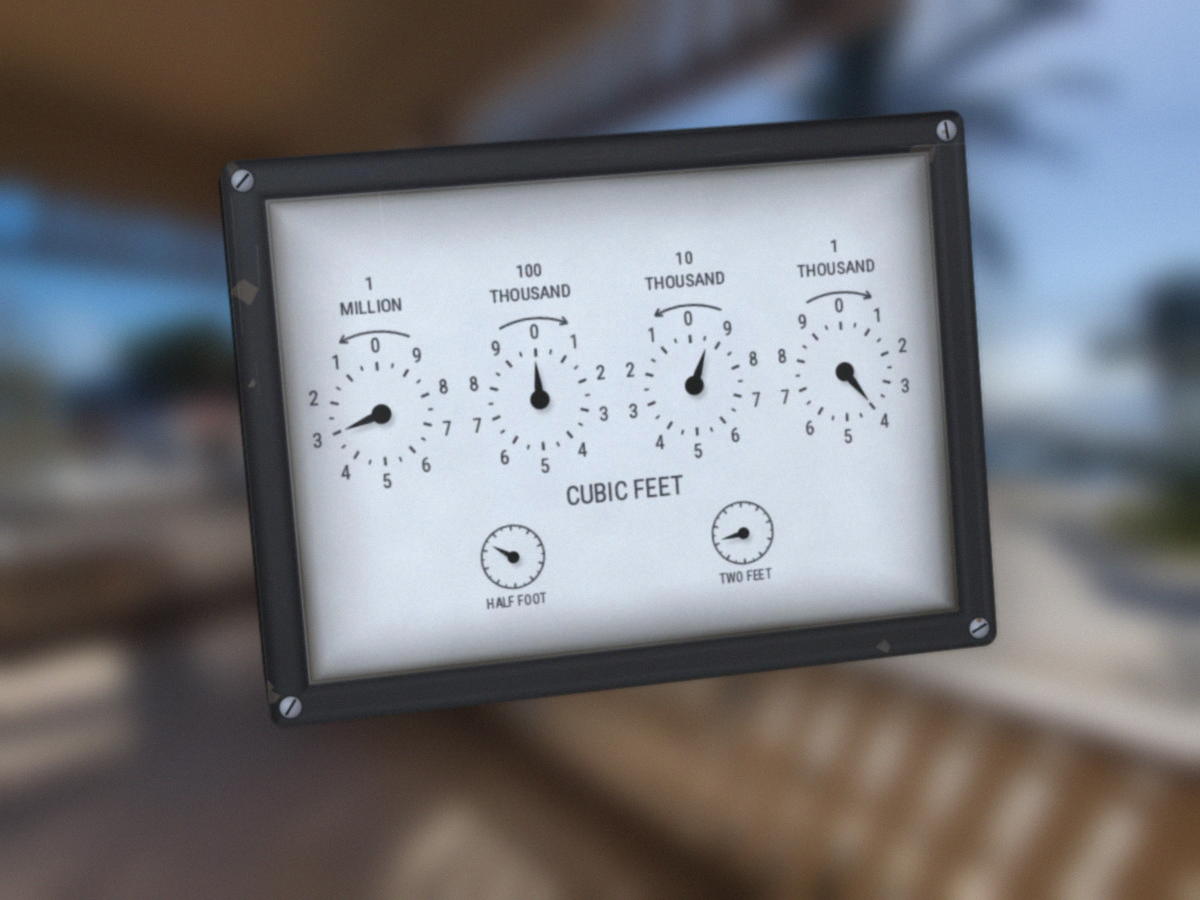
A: 299400ft³
